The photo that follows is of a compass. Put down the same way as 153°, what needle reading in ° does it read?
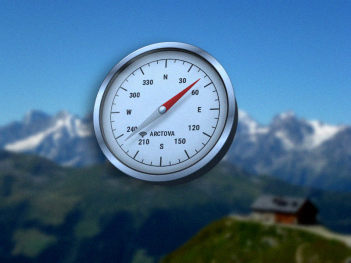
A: 50°
